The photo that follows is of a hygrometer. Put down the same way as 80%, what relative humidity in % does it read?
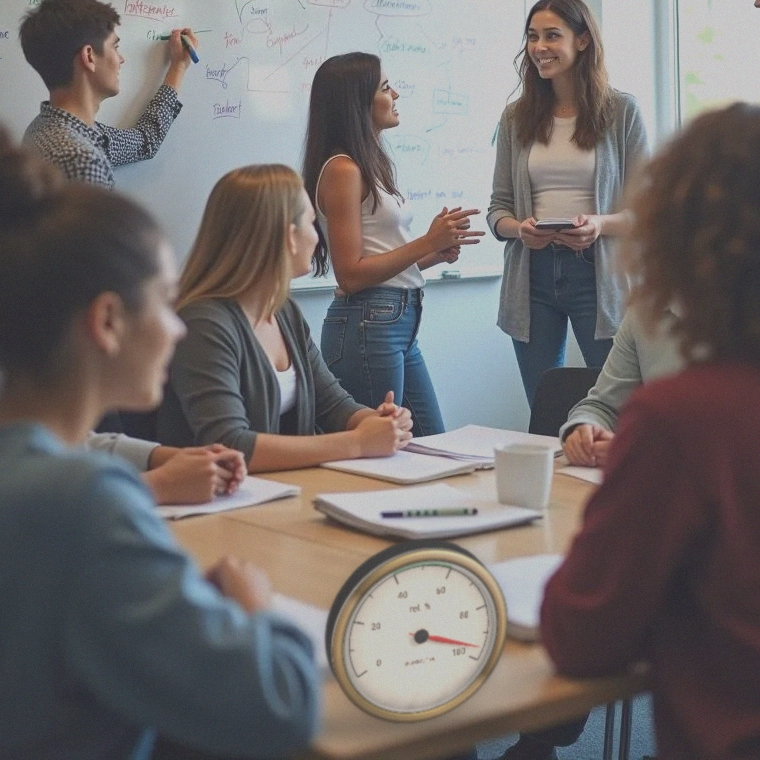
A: 95%
